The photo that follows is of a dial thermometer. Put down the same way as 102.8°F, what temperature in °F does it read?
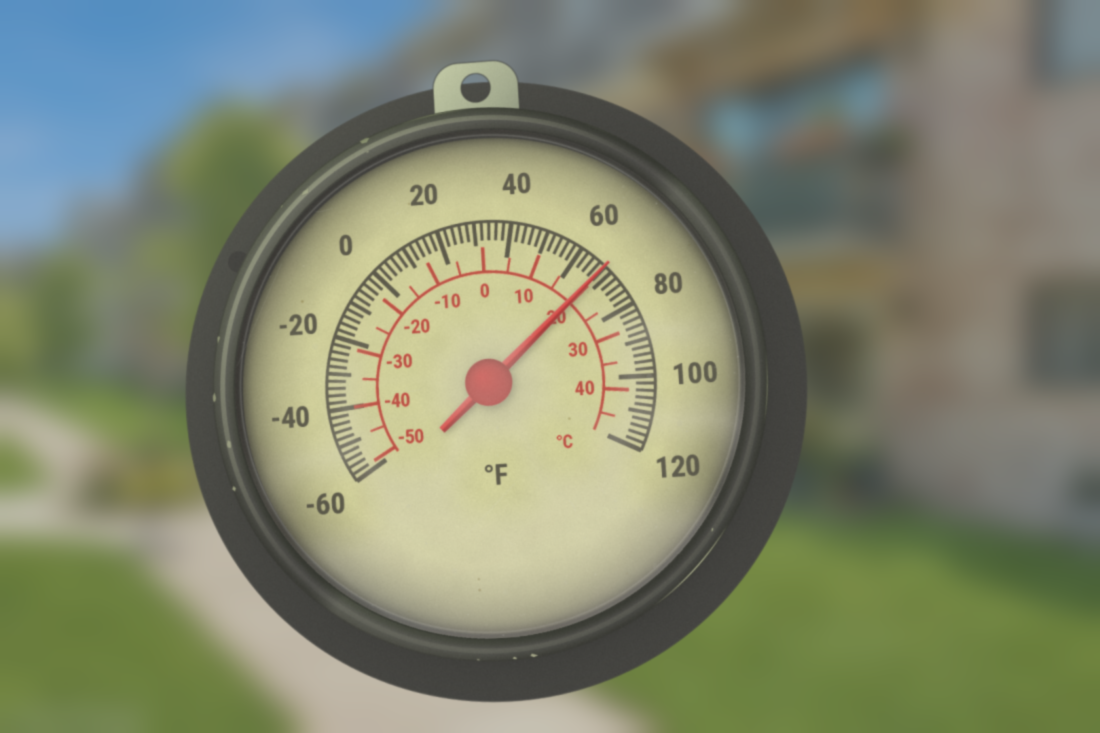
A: 68°F
